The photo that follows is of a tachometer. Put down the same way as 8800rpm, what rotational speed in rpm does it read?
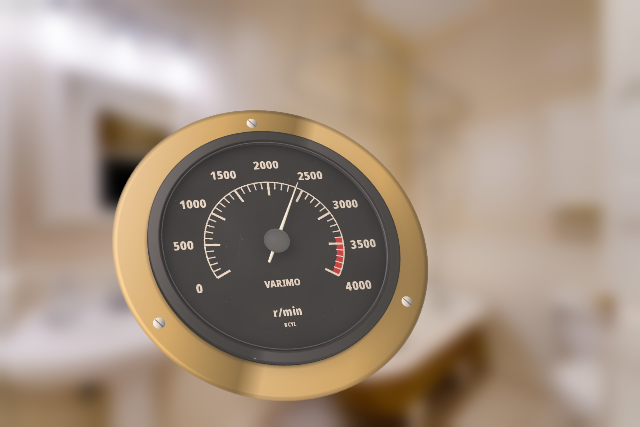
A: 2400rpm
